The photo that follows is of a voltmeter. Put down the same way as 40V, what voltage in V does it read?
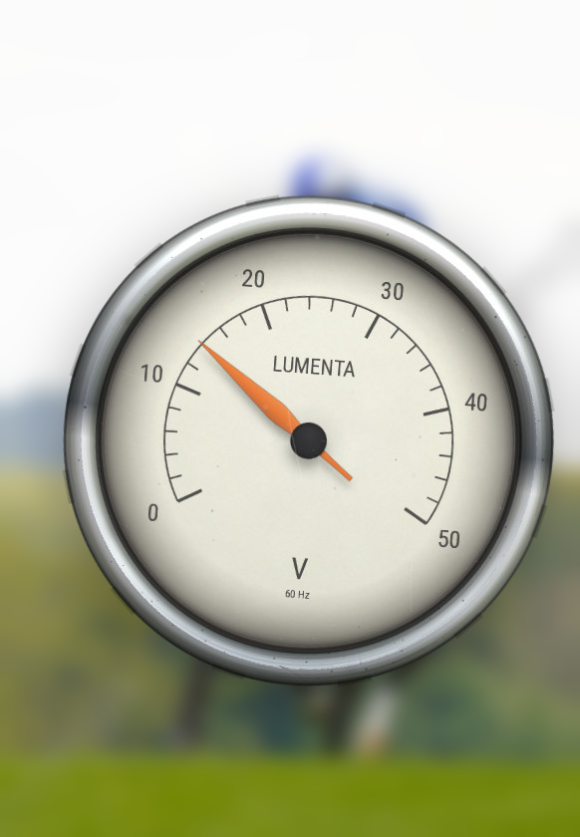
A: 14V
